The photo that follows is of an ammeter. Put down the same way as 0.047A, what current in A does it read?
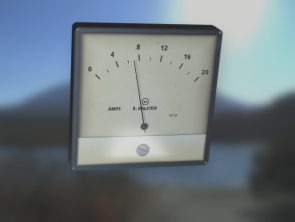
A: 7A
